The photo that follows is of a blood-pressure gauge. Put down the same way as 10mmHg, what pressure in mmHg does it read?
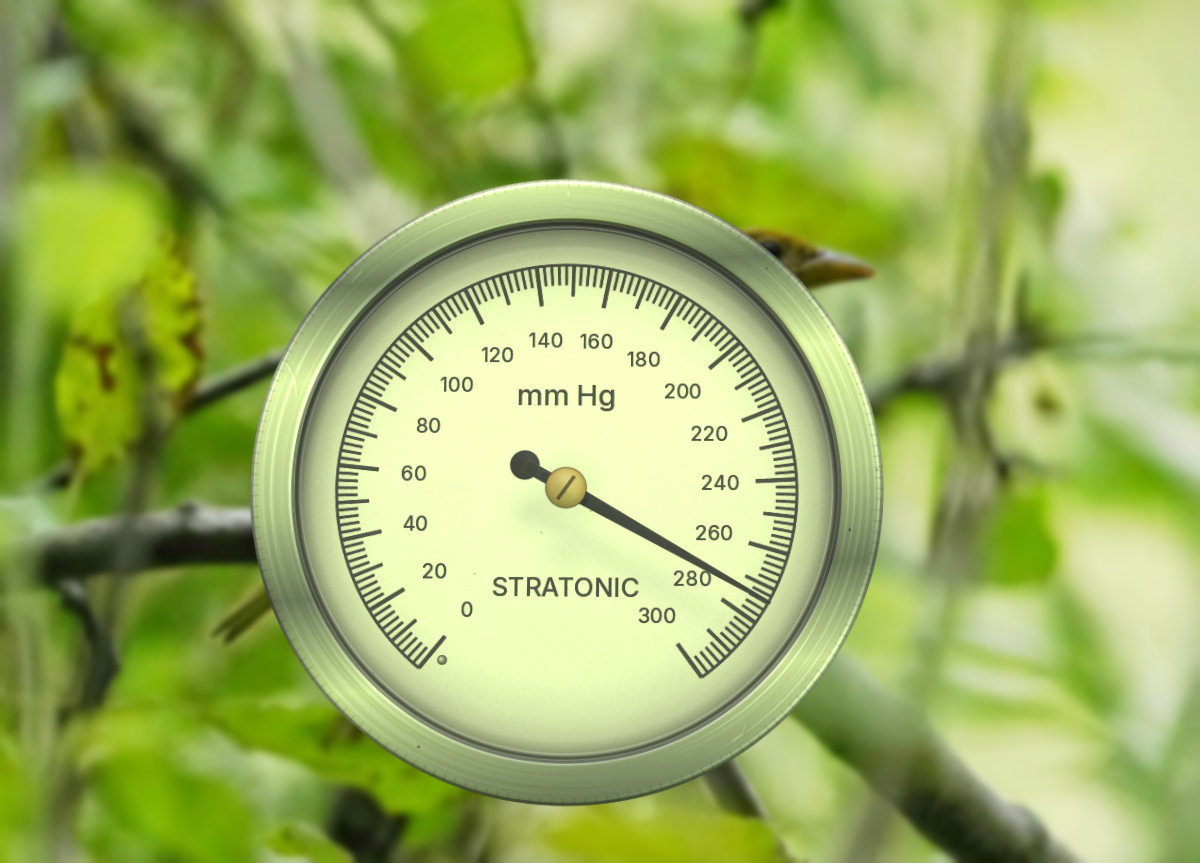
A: 274mmHg
